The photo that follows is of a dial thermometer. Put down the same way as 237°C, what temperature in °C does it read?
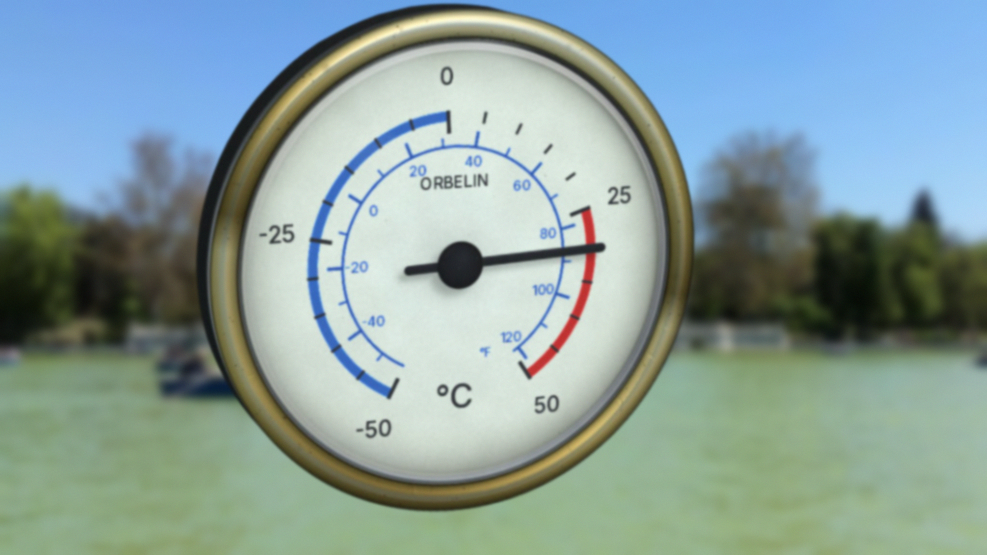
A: 30°C
